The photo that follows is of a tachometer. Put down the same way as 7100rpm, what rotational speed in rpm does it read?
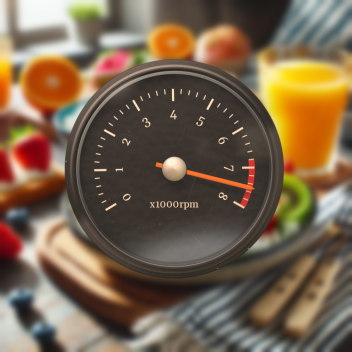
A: 7500rpm
